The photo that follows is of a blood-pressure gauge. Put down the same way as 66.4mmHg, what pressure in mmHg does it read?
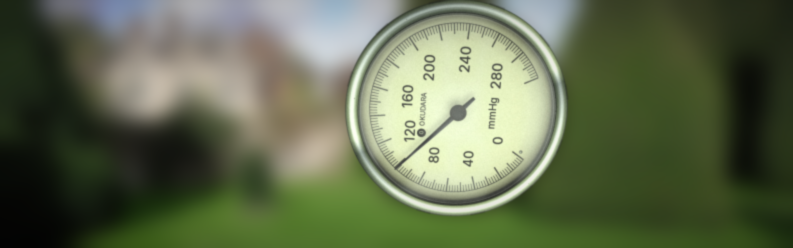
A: 100mmHg
